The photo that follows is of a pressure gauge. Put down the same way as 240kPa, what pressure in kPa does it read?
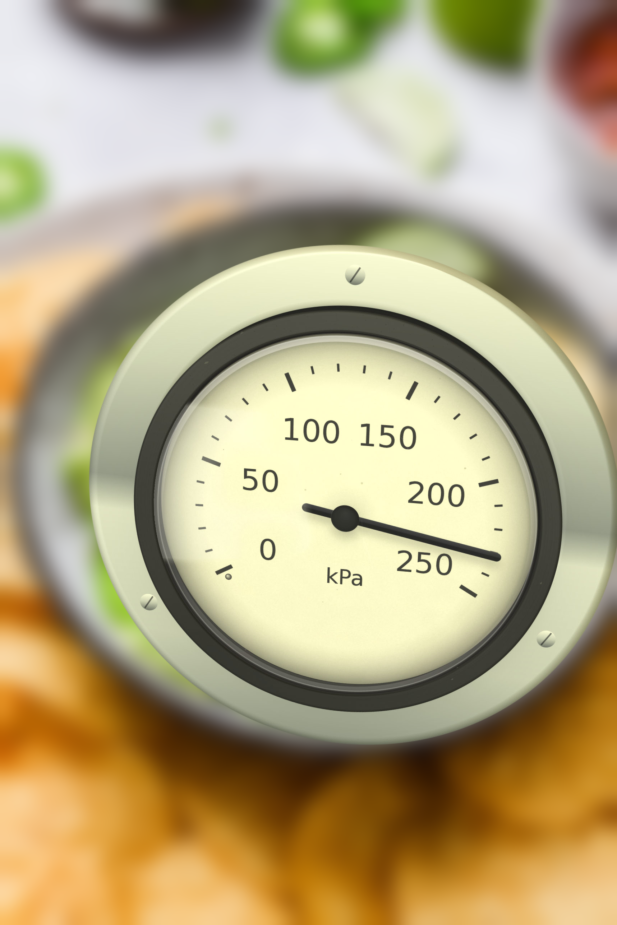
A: 230kPa
